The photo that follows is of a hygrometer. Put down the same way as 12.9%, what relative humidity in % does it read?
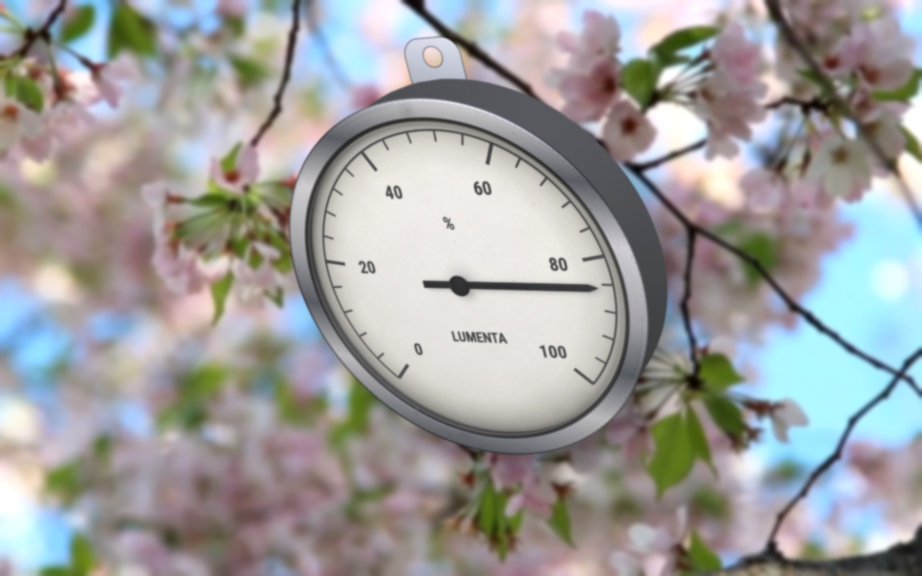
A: 84%
